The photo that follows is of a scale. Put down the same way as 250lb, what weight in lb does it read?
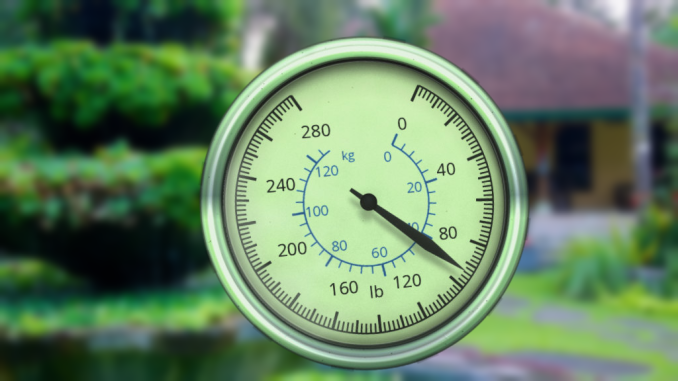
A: 94lb
